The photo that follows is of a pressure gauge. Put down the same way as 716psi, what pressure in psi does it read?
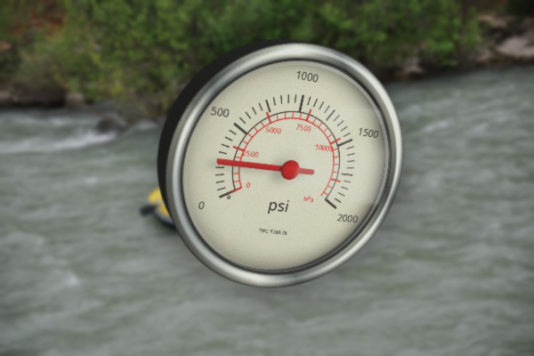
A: 250psi
